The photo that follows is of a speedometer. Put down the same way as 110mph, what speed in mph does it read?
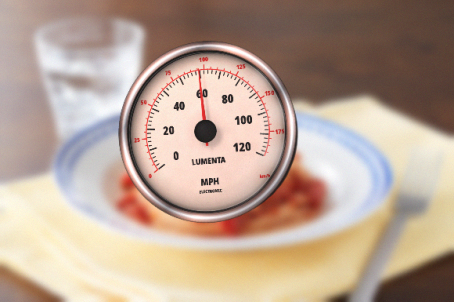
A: 60mph
